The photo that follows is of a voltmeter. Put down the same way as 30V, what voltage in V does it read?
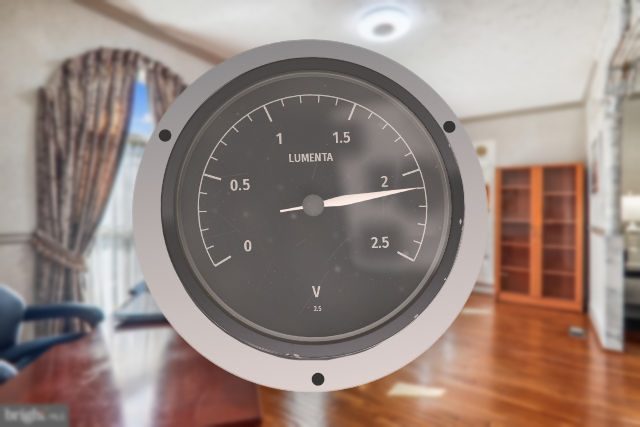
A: 2.1V
